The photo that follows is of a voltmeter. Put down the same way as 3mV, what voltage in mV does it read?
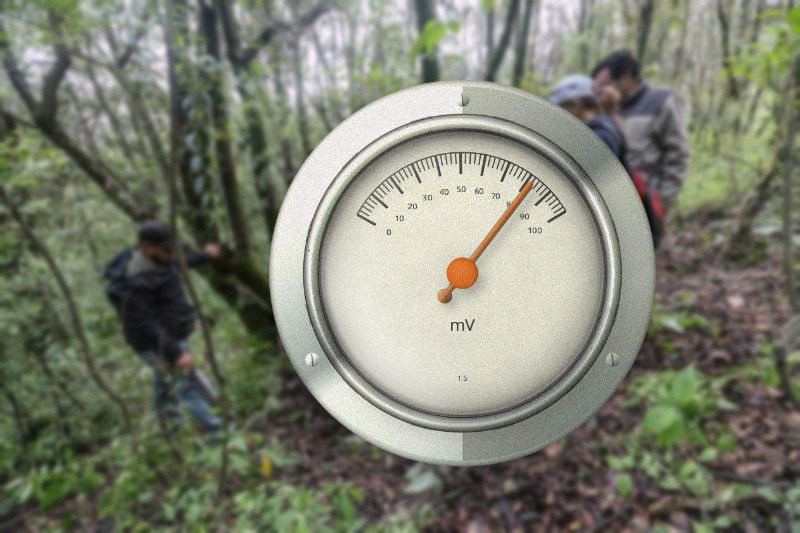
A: 82mV
